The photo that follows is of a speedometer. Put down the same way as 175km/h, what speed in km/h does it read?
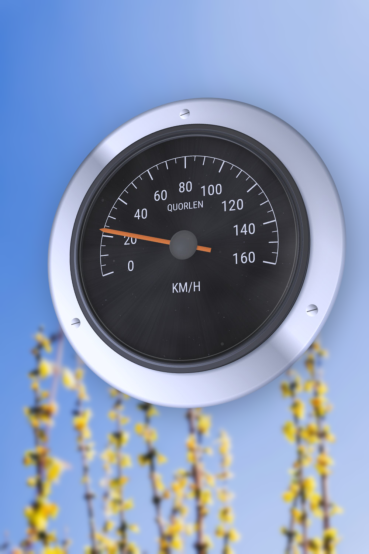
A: 22.5km/h
